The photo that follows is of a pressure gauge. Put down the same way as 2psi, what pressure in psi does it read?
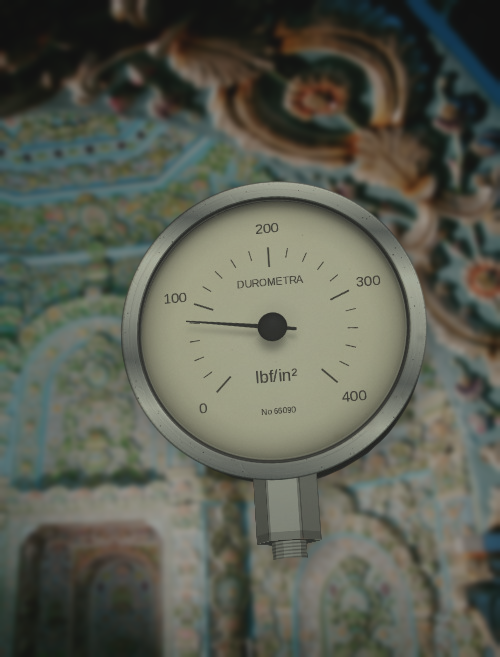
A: 80psi
